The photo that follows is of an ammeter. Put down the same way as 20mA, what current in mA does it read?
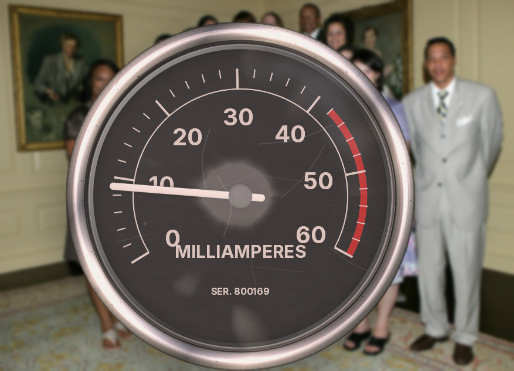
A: 9mA
